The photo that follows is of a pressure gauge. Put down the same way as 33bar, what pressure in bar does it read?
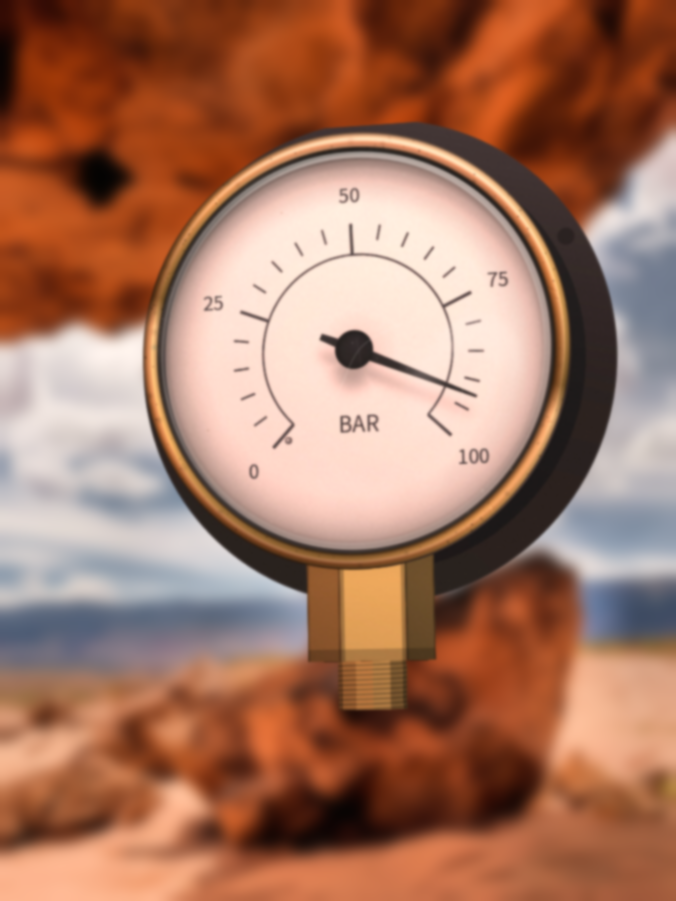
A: 92.5bar
